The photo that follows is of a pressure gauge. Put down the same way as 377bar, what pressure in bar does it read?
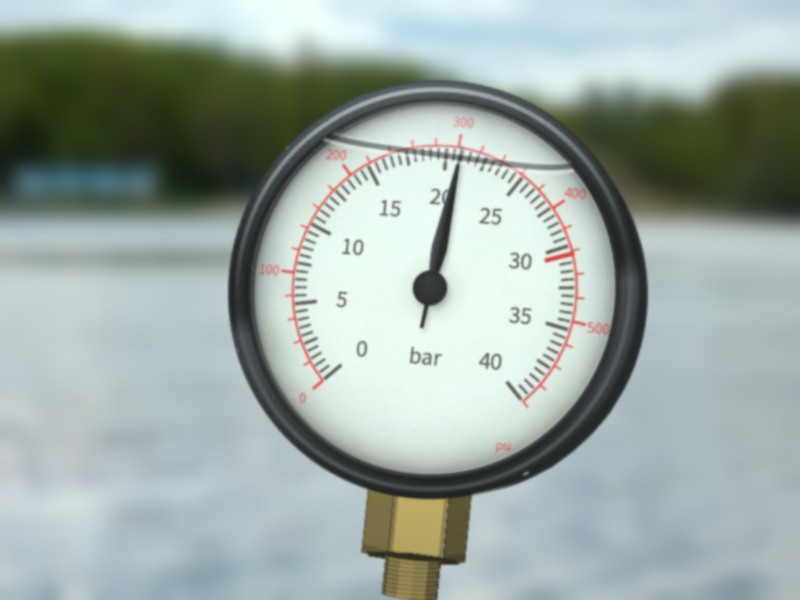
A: 21bar
